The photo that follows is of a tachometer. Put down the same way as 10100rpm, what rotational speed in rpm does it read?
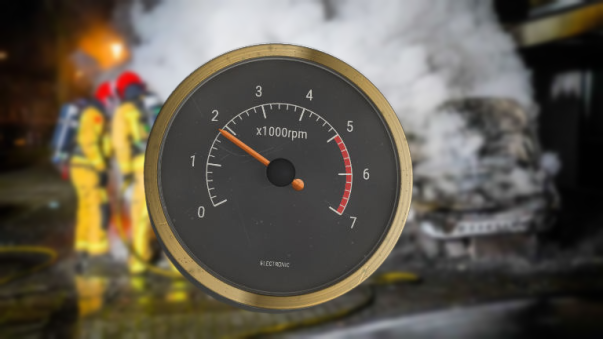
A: 1800rpm
